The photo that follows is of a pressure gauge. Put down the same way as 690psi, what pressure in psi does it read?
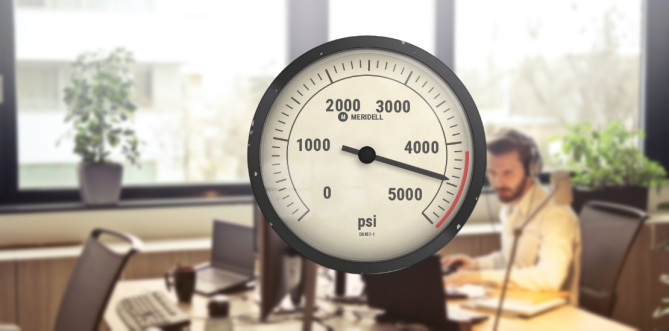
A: 4450psi
